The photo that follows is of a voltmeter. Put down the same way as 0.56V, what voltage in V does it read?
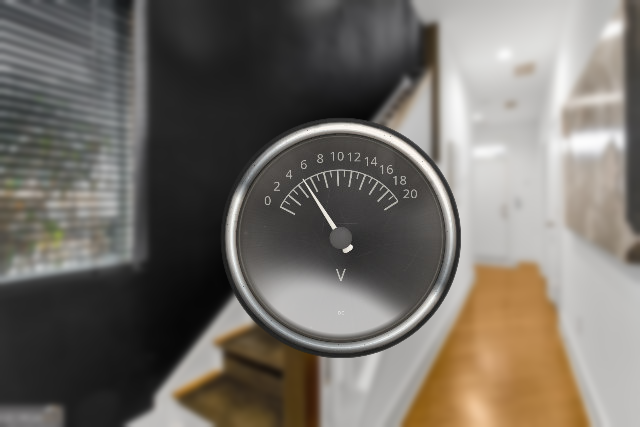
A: 5V
